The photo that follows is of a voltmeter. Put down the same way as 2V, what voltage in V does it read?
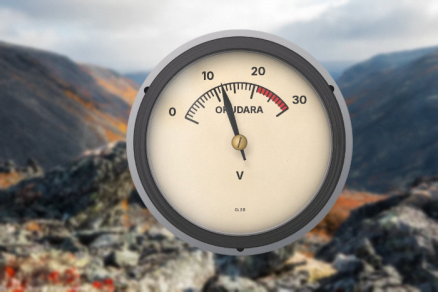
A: 12V
